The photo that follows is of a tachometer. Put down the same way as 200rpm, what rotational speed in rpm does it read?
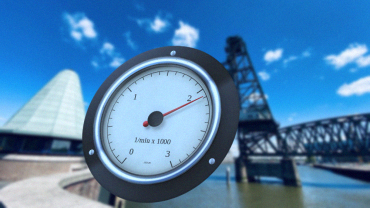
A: 2100rpm
